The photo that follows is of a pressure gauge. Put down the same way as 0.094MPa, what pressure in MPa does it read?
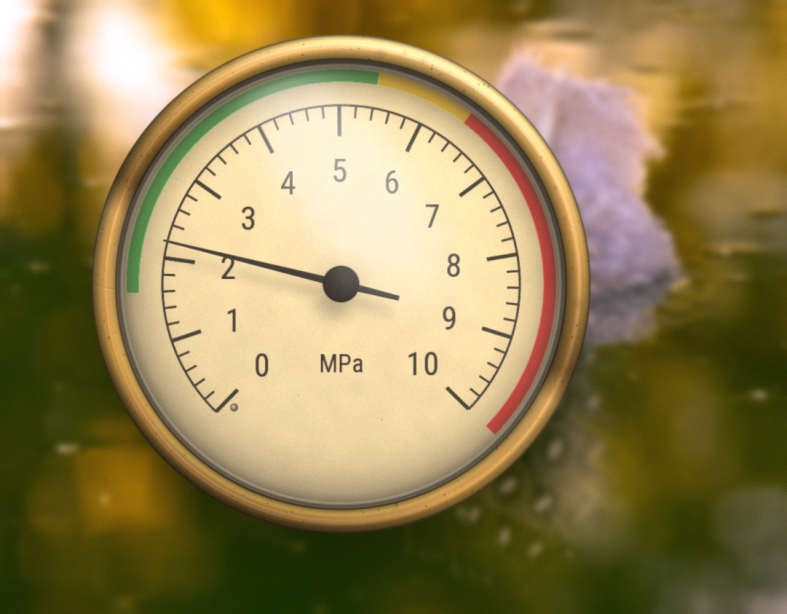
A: 2.2MPa
